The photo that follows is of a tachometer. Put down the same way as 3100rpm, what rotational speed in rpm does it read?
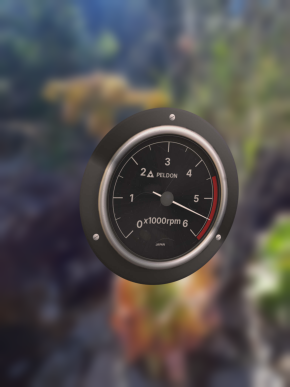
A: 5500rpm
